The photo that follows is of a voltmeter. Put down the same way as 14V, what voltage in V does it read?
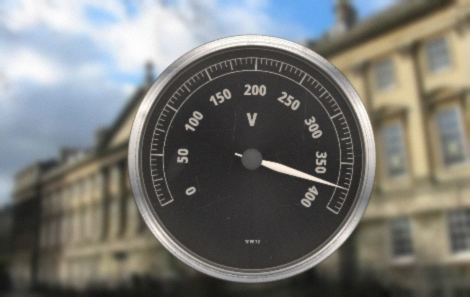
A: 375V
